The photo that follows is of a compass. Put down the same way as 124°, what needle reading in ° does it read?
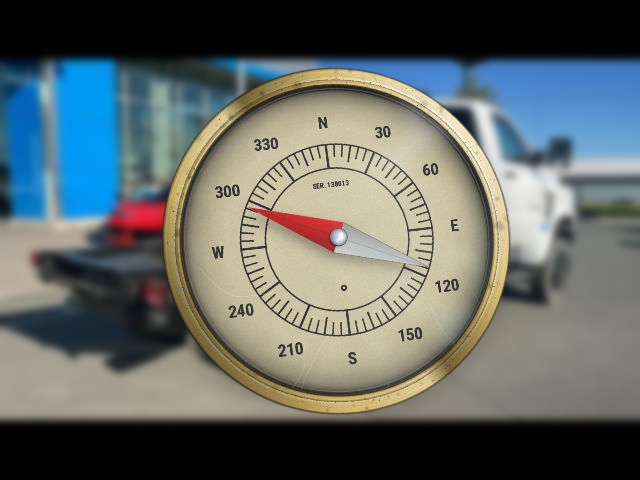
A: 295°
